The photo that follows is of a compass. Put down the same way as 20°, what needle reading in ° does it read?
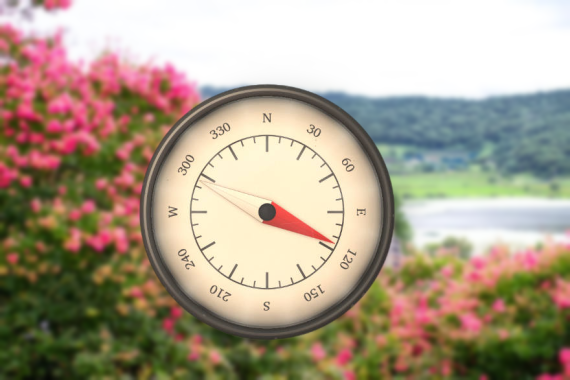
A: 115°
